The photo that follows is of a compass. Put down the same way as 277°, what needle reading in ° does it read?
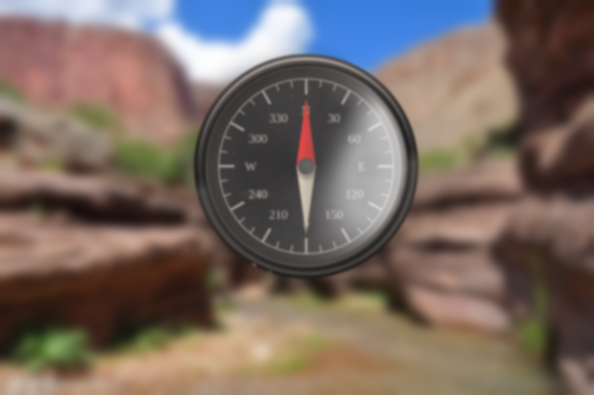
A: 0°
